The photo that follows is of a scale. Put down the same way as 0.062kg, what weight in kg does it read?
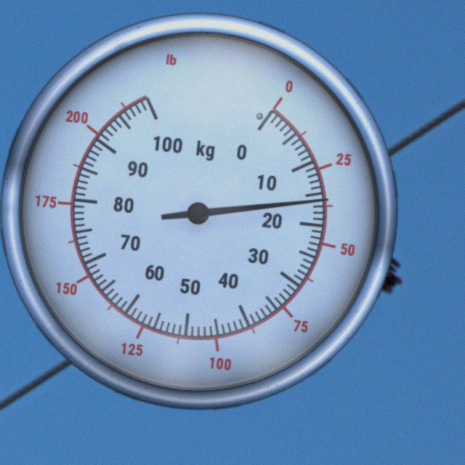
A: 16kg
